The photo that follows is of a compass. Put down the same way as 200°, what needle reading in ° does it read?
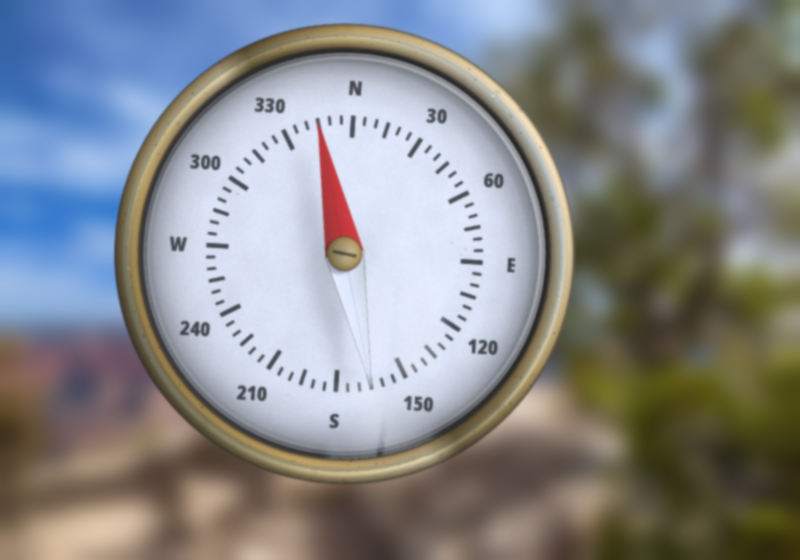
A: 345°
